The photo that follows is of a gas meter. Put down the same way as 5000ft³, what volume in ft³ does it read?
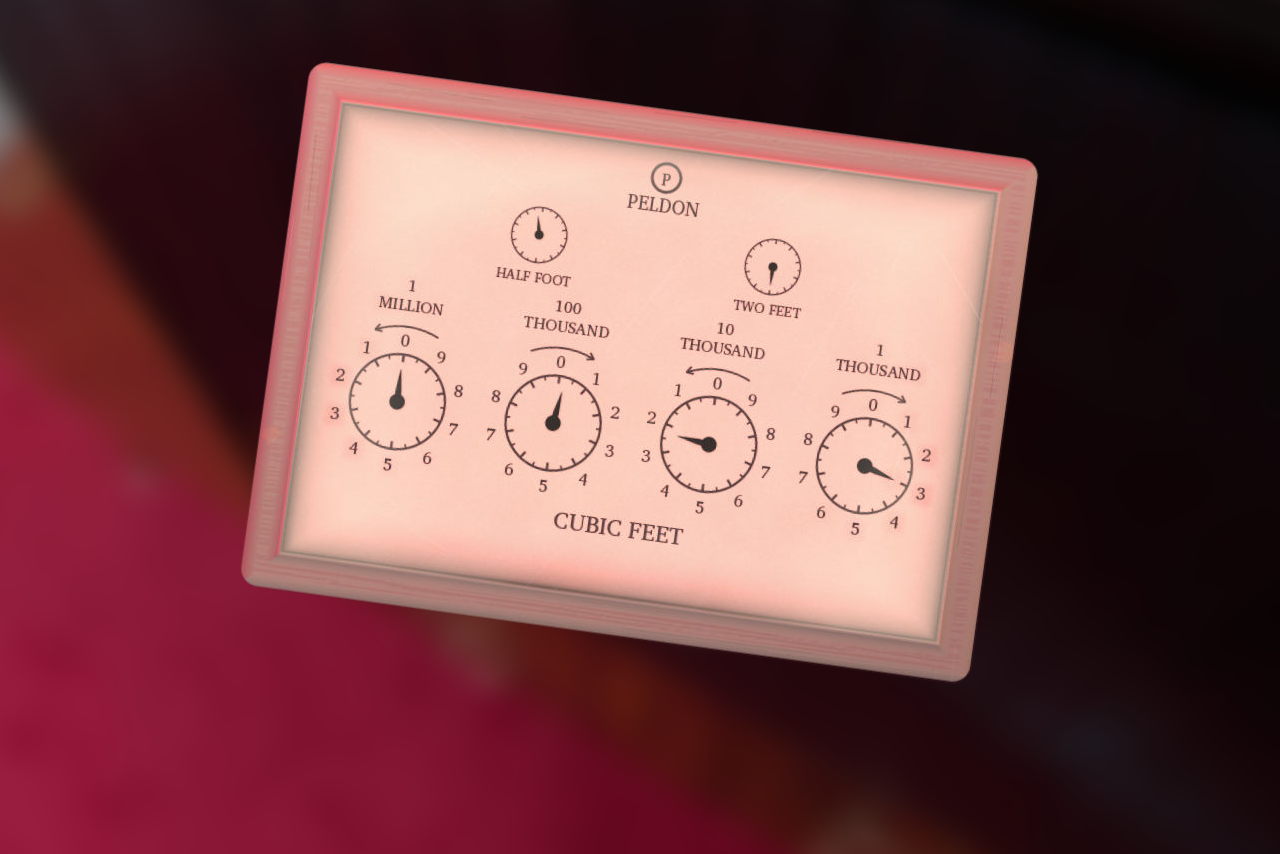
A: 2300ft³
